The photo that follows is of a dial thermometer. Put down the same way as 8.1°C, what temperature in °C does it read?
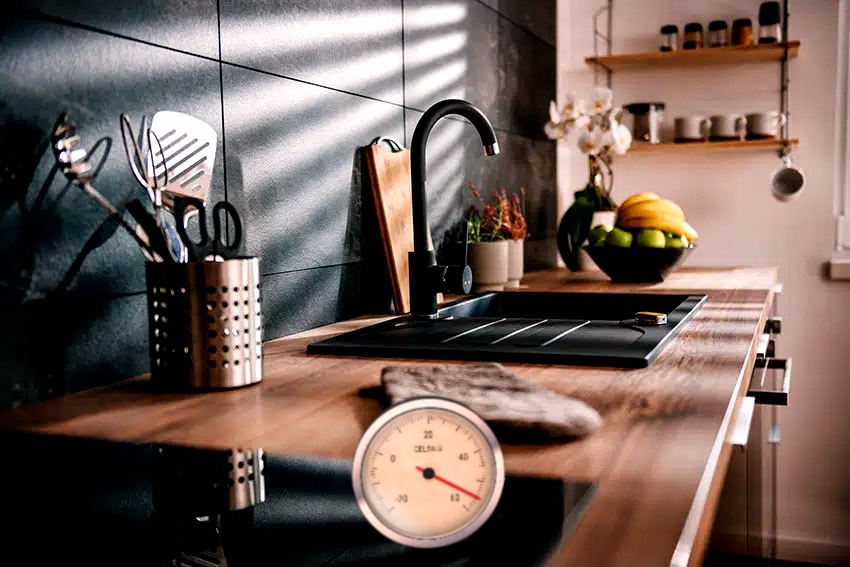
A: 55°C
